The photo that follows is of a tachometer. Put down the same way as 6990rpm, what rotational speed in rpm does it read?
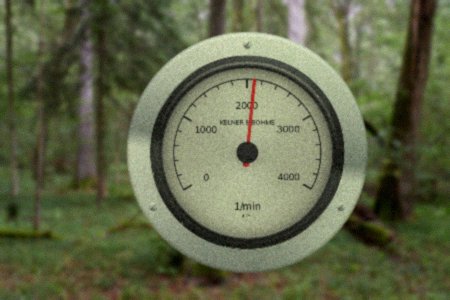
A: 2100rpm
